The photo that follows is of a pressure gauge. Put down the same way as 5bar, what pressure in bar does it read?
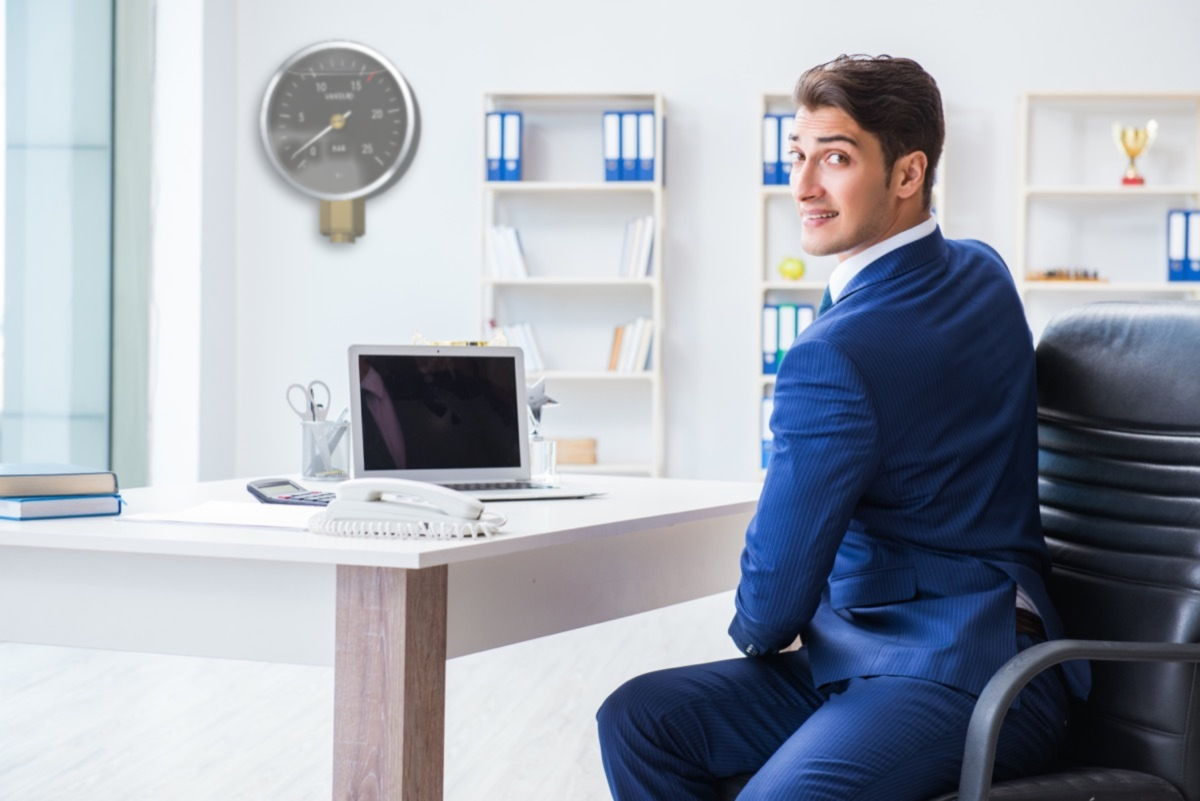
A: 1bar
